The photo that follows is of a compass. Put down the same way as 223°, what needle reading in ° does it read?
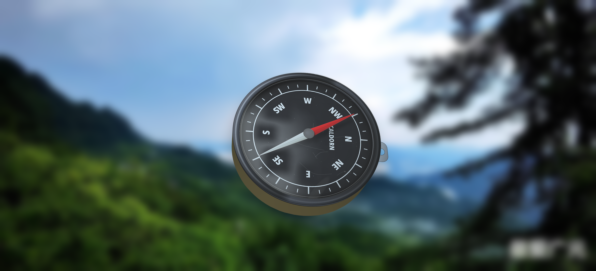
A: 330°
